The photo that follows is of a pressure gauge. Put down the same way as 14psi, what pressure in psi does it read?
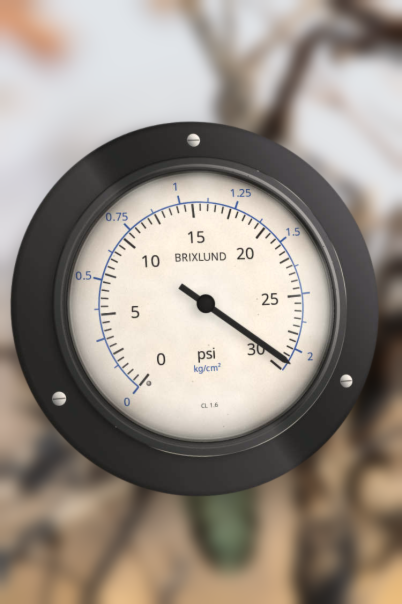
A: 29.5psi
